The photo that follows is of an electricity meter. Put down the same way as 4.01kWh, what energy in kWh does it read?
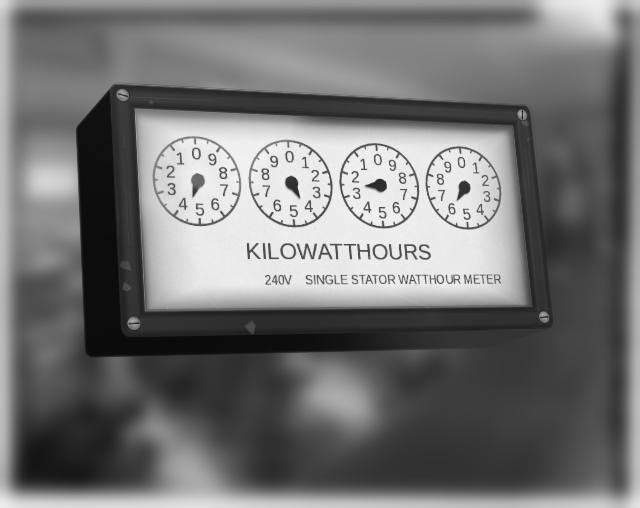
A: 4426kWh
